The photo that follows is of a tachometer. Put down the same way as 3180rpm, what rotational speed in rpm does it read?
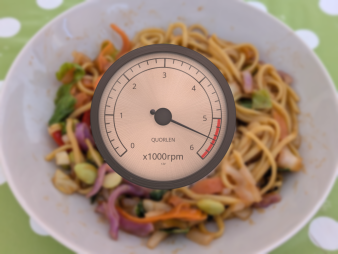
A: 5500rpm
